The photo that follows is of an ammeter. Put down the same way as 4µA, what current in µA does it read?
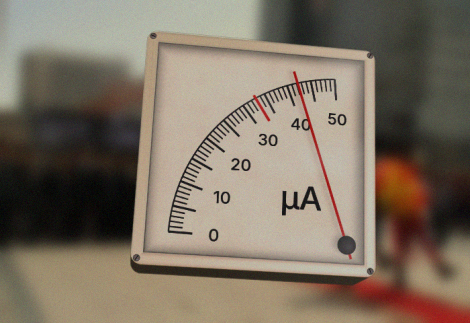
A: 42µA
